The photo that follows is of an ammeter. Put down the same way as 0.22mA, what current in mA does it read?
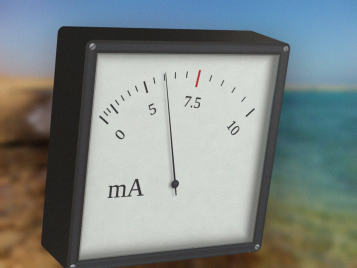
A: 6mA
